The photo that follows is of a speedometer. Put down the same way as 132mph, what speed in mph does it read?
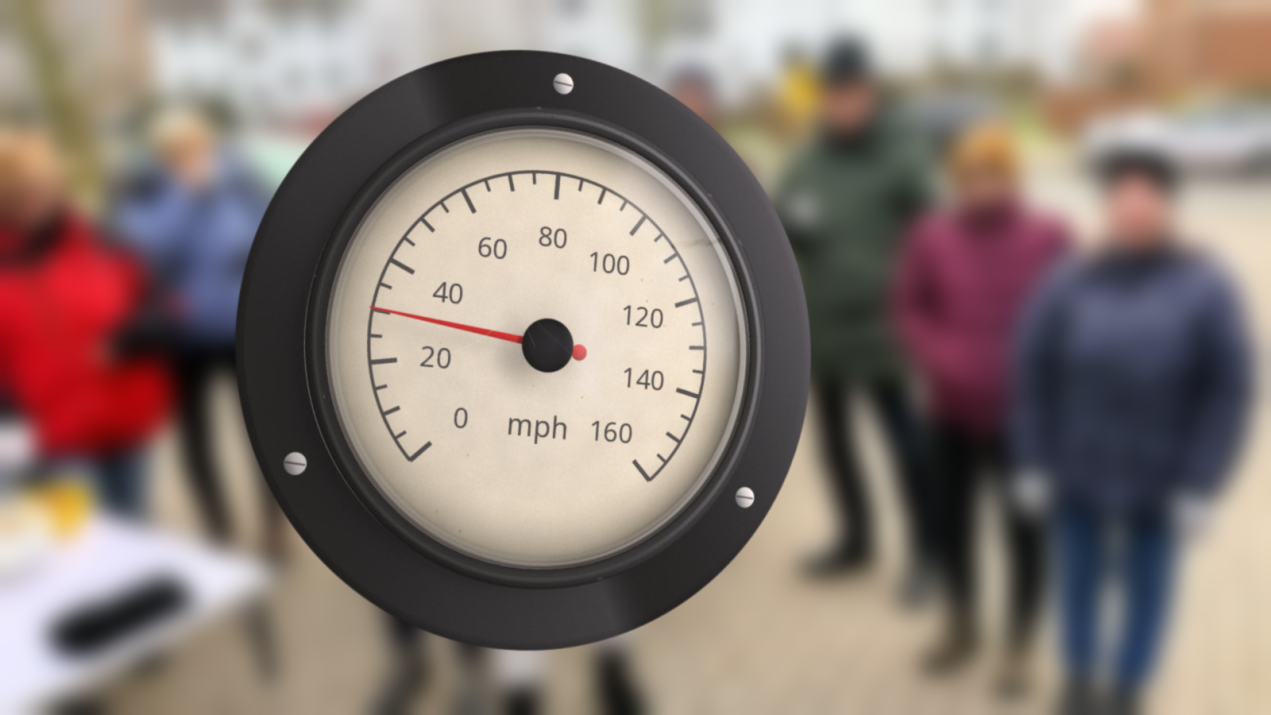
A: 30mph
